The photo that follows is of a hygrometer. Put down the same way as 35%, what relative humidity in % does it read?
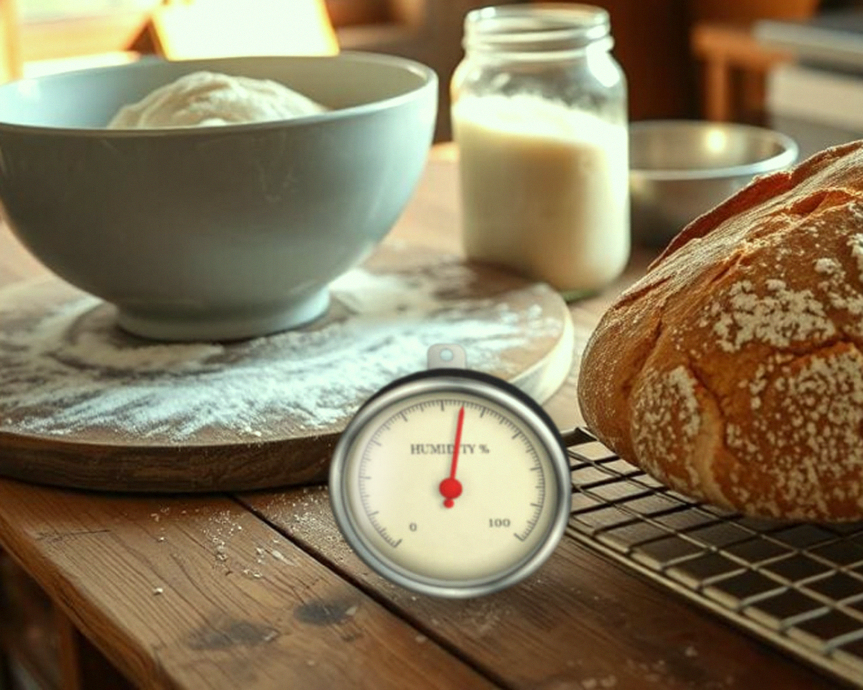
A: 55%
